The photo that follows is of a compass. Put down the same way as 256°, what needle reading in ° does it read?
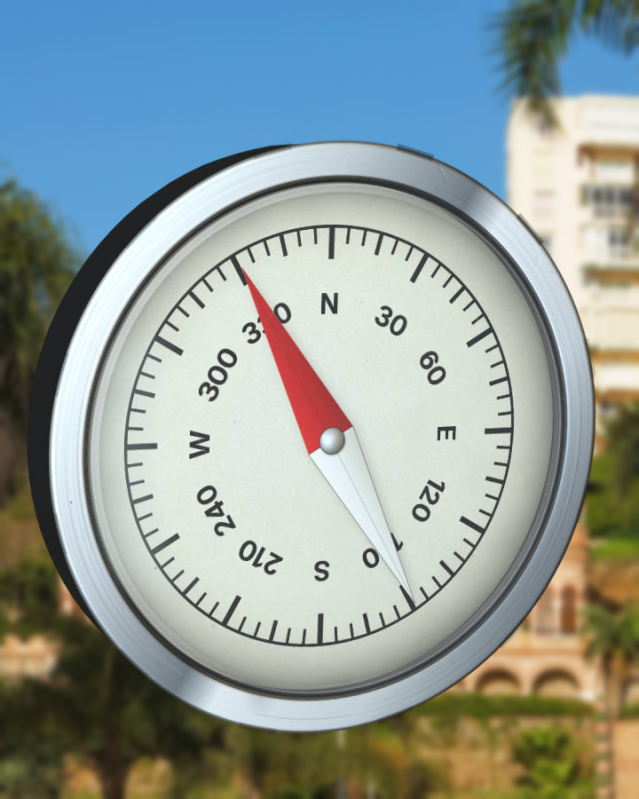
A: 330°
